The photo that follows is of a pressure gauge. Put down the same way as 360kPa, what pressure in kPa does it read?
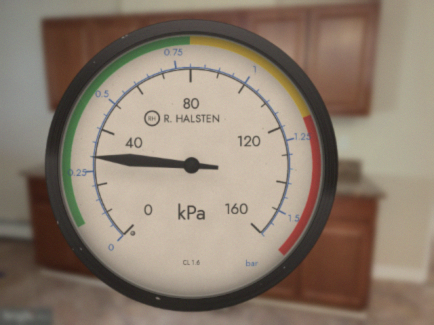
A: 30kPa
